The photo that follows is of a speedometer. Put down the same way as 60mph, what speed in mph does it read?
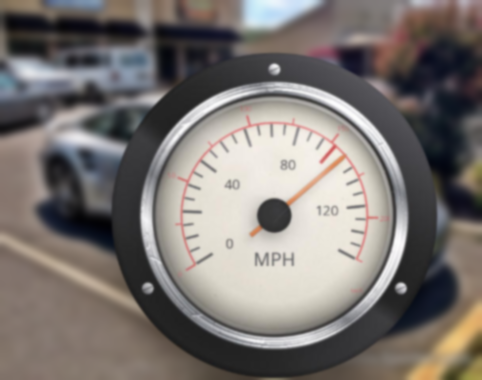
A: 100mph
